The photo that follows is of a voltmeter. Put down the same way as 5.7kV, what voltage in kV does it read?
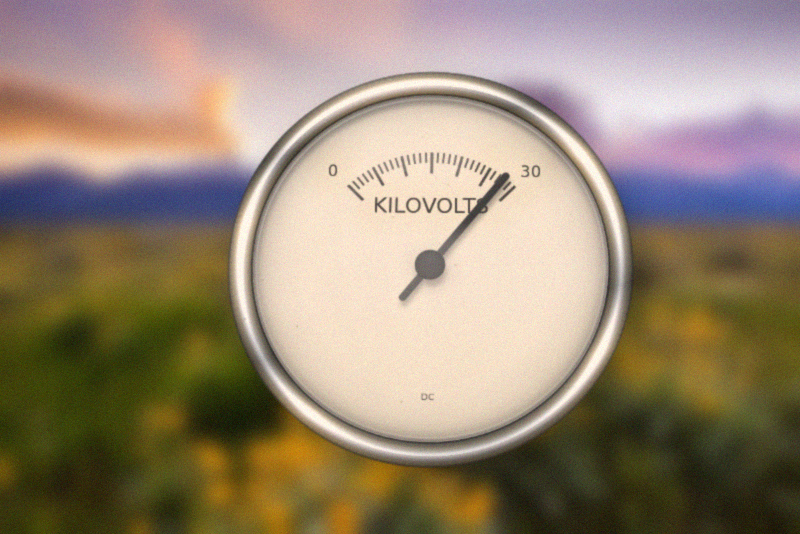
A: 28kV
